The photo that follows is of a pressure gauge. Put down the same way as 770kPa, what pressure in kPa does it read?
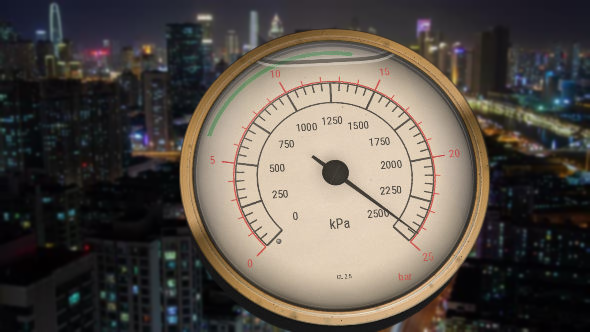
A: 2450kPa
